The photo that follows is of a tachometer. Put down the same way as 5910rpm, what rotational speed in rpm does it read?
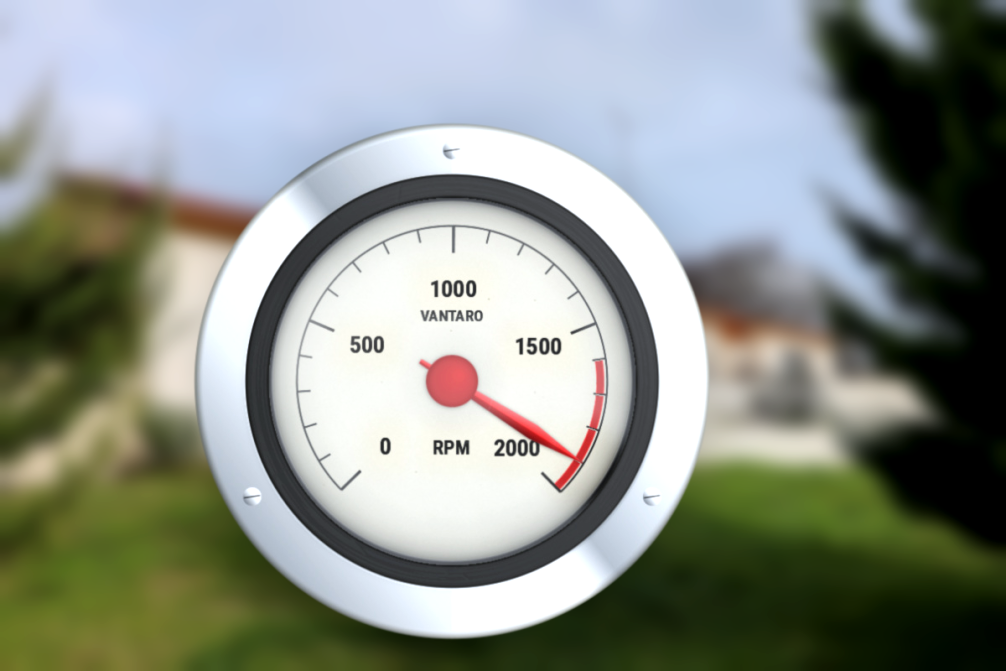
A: 1900rpm
